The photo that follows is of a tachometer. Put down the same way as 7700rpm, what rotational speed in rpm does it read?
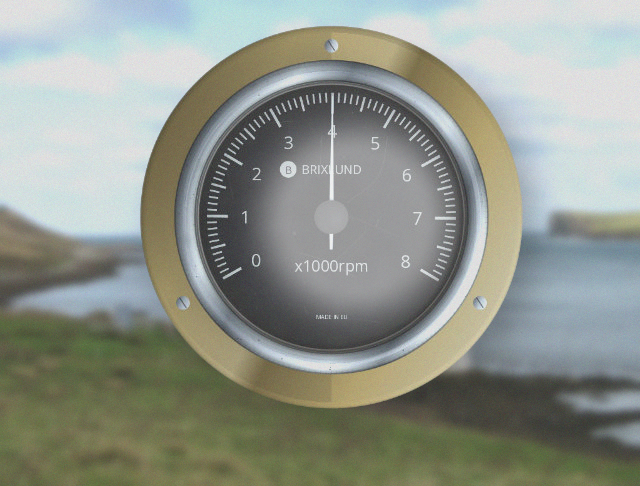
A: 4000rpm
